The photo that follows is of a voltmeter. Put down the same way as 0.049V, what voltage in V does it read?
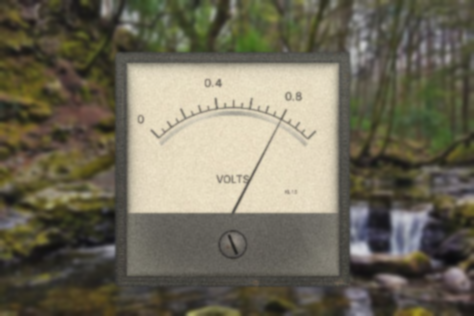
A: 0.8V
